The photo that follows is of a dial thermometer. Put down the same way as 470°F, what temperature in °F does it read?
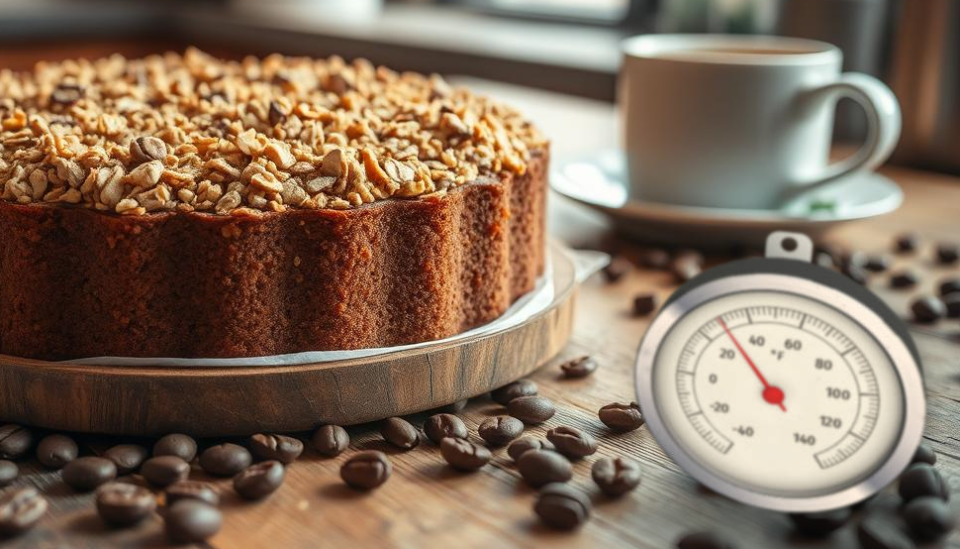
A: 30°F
